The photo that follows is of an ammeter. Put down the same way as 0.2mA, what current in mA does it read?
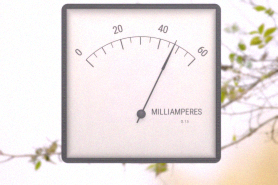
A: 47.5mA
